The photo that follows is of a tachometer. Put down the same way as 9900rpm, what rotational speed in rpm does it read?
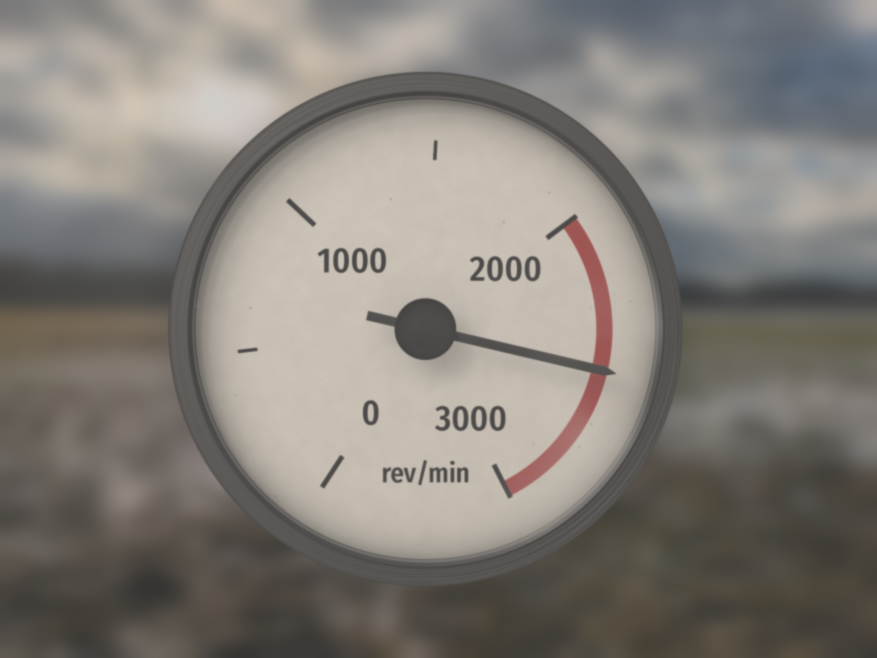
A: 2500rpm
